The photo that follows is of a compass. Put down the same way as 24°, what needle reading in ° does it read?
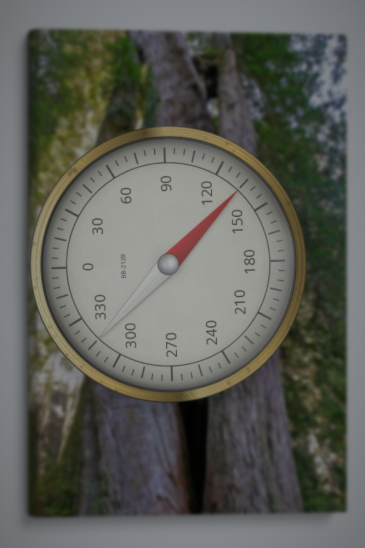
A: 135°
